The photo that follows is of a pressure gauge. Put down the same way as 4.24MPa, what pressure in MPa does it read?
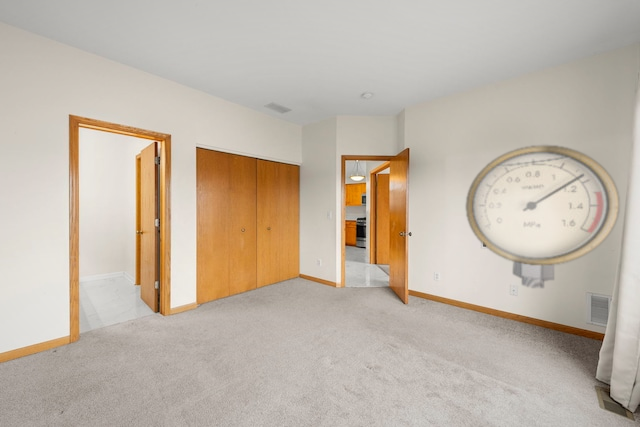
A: 1.15MPa
